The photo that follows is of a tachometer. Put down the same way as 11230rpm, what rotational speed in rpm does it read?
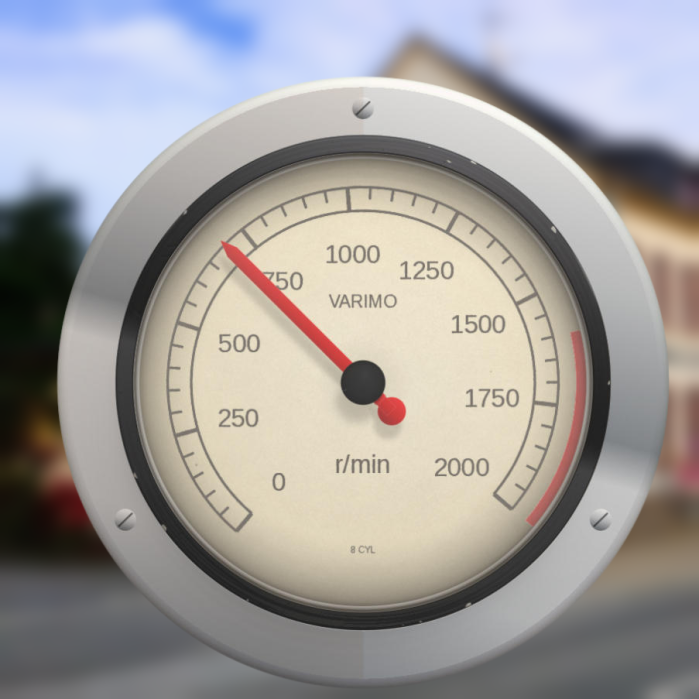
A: 700rpm
